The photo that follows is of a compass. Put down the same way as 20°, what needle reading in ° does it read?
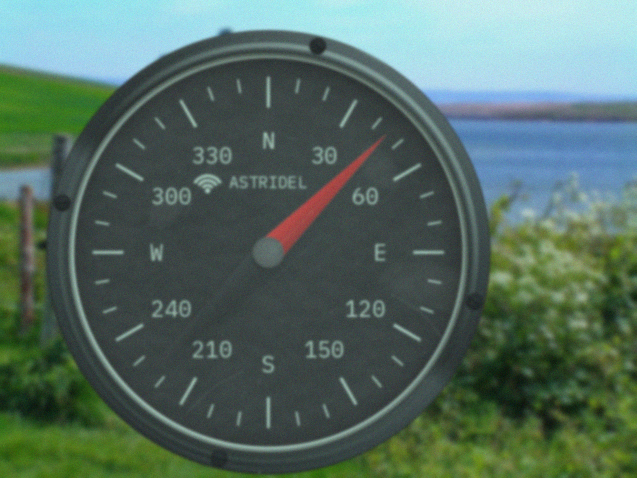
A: 45°
